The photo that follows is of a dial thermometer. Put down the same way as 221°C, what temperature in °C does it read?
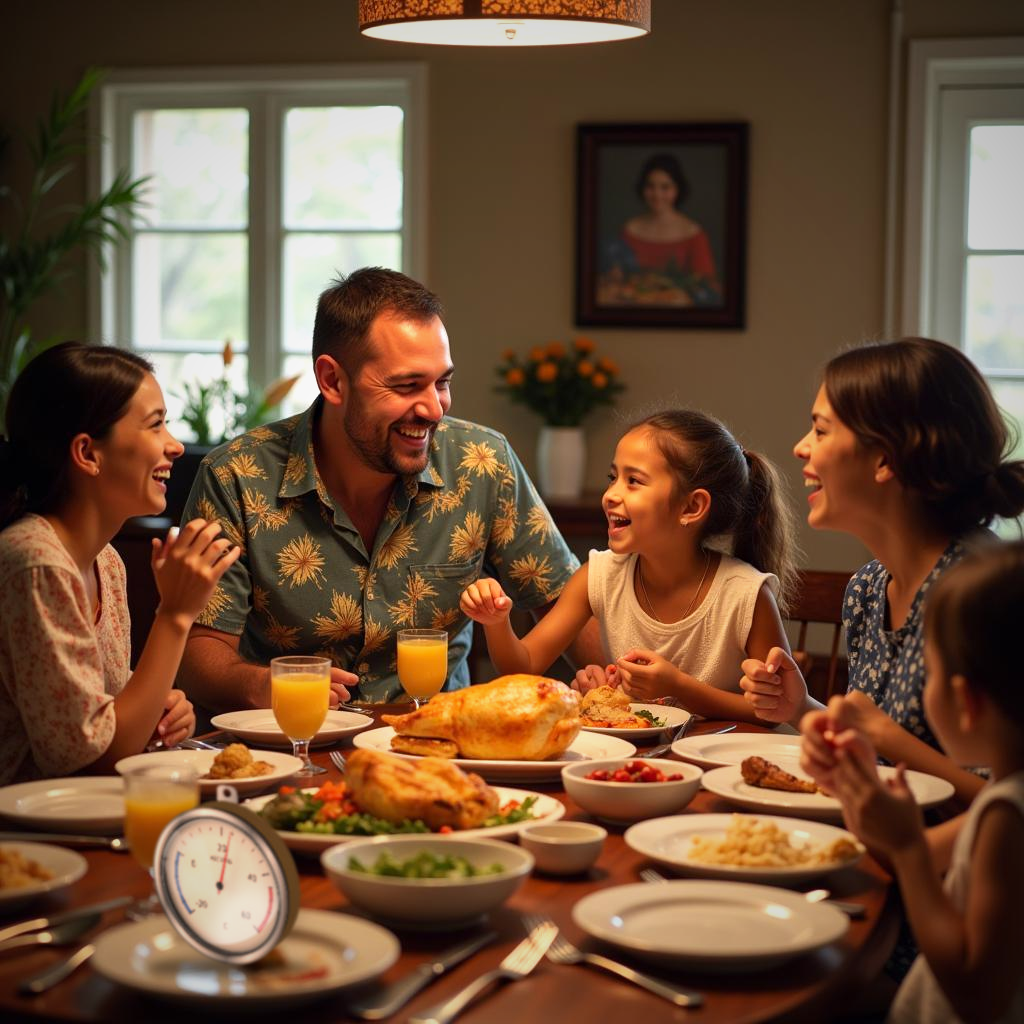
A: 24°C
